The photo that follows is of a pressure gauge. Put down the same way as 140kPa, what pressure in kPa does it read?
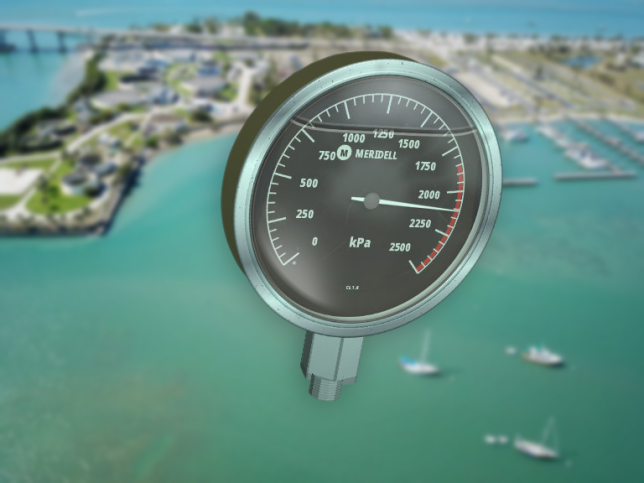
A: 2100kPa
